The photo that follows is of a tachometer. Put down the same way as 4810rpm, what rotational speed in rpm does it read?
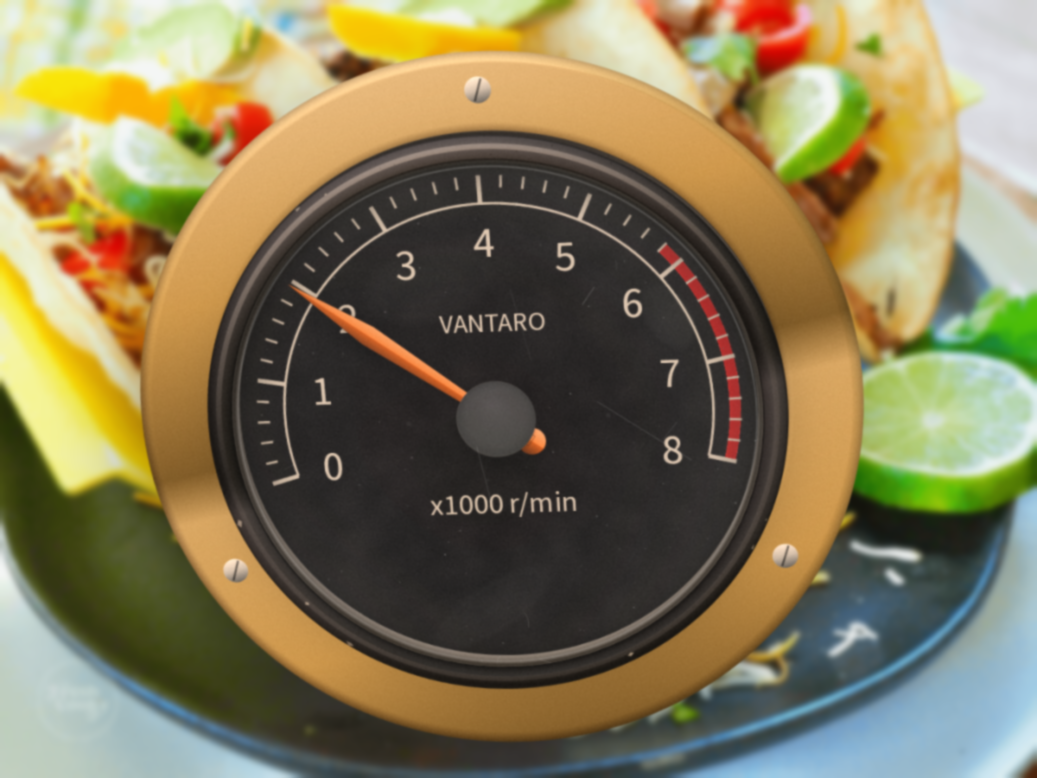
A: 2000rpm
